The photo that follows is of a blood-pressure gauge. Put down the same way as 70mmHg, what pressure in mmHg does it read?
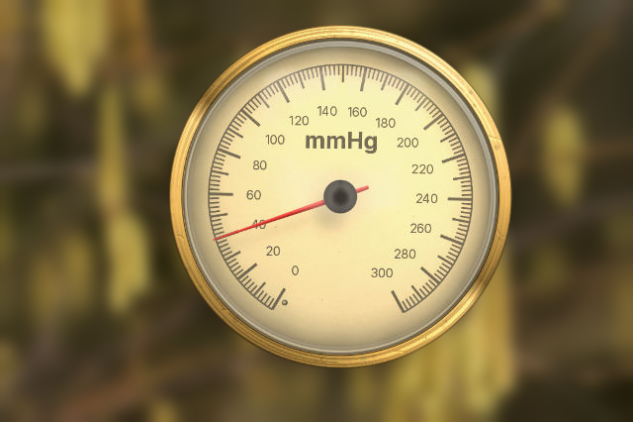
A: 40mmHg
